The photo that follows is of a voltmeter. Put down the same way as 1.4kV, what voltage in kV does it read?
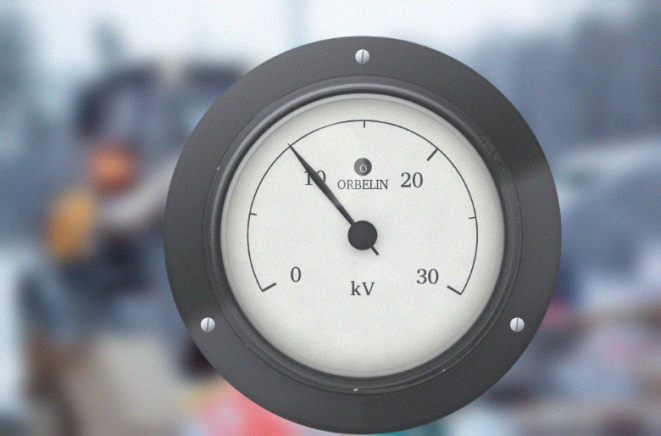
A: 10kV
